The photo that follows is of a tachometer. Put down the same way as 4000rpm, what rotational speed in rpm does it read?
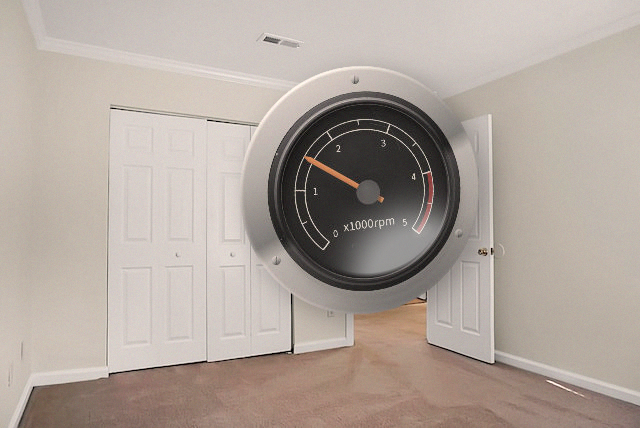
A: 1500rpm
